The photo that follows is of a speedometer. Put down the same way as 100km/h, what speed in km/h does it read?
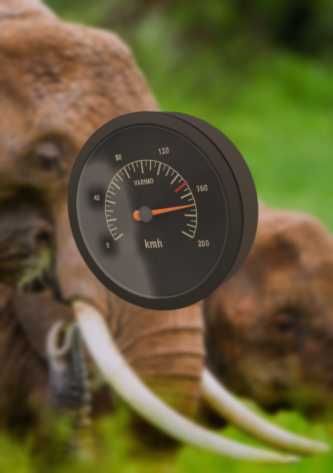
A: 170km/h
